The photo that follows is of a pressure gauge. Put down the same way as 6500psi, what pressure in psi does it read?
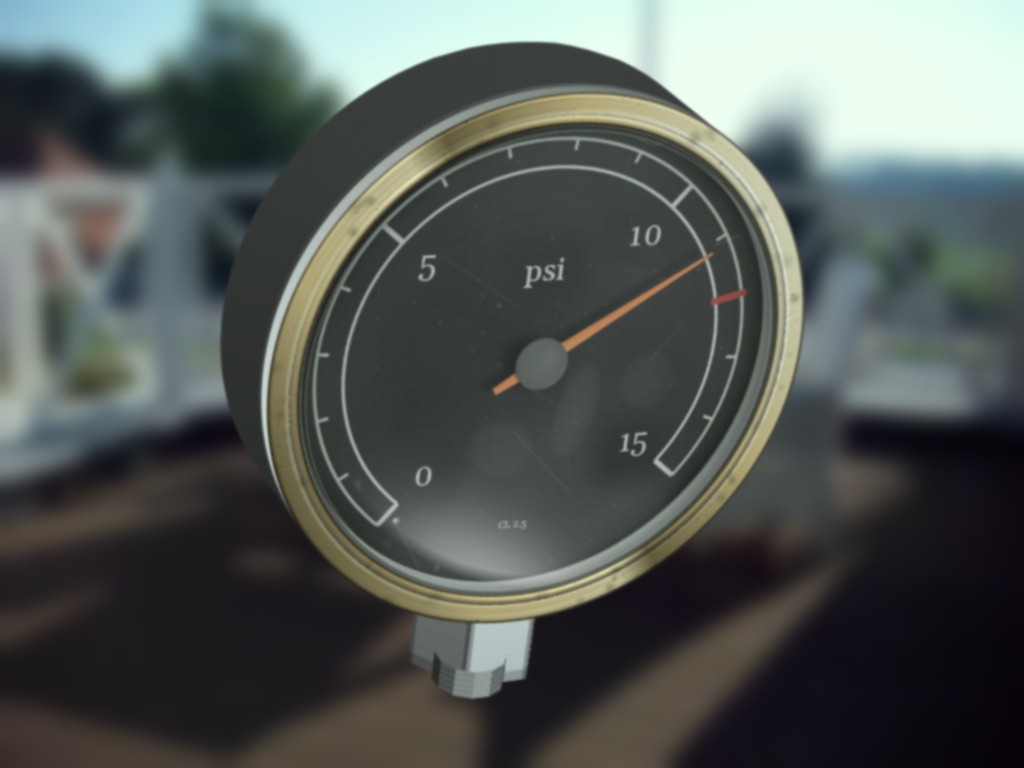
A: 11psi
